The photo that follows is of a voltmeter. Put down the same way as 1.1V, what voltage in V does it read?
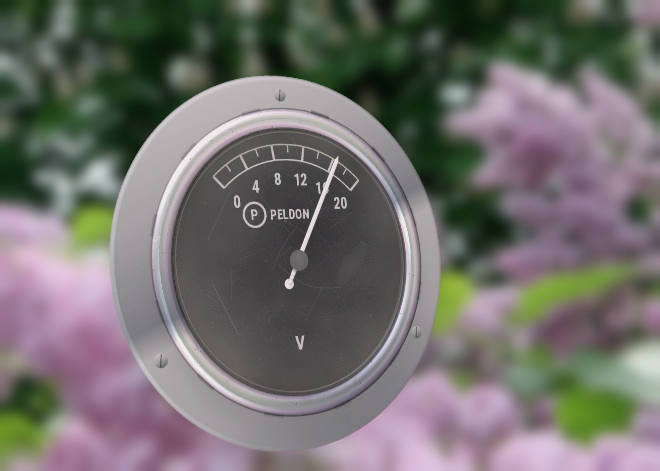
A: 16V
